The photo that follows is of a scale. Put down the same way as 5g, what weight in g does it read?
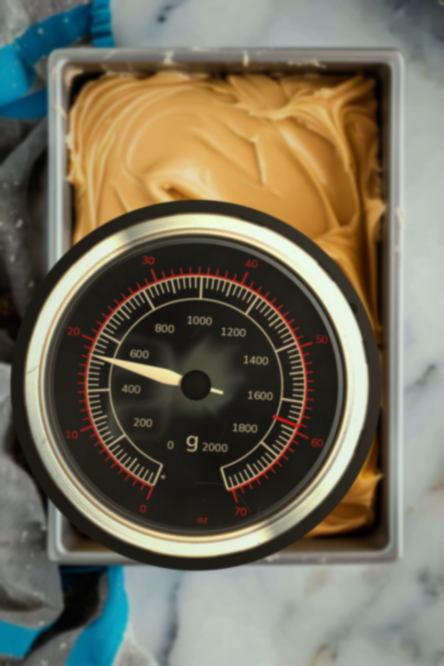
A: 520g
